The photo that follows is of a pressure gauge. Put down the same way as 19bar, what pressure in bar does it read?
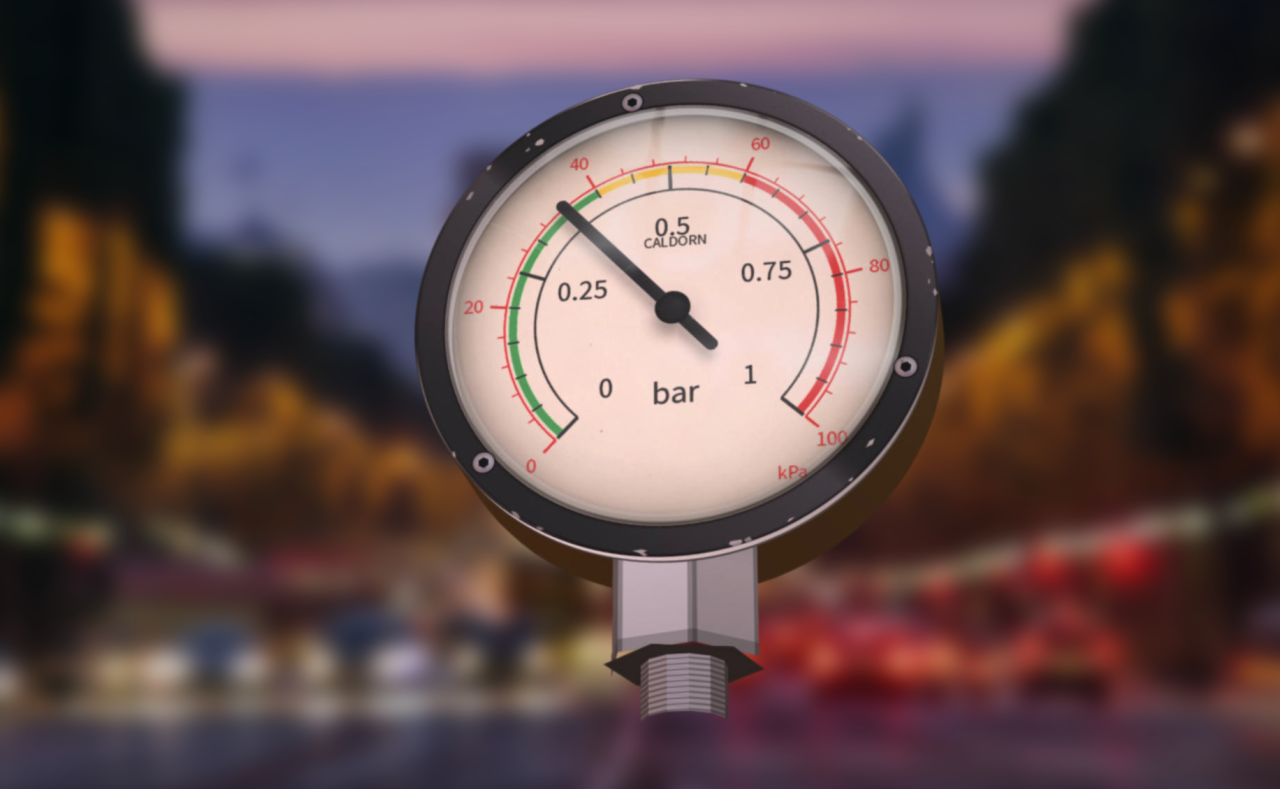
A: 0.35bar
